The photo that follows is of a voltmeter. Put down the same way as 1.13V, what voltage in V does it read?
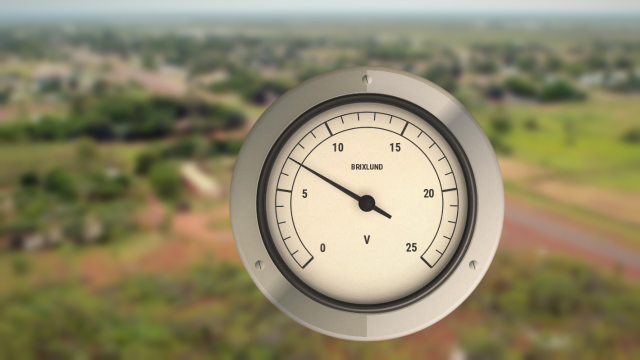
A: 7V
